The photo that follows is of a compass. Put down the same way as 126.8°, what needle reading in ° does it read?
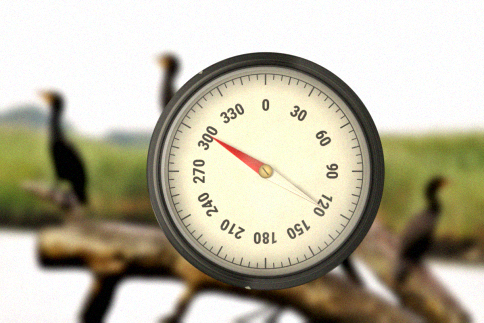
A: 302.5°
